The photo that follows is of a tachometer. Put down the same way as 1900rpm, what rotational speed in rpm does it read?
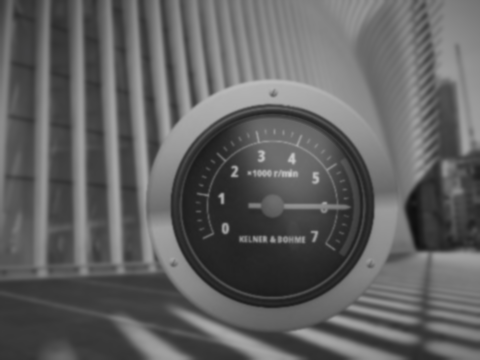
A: 6000rpm
